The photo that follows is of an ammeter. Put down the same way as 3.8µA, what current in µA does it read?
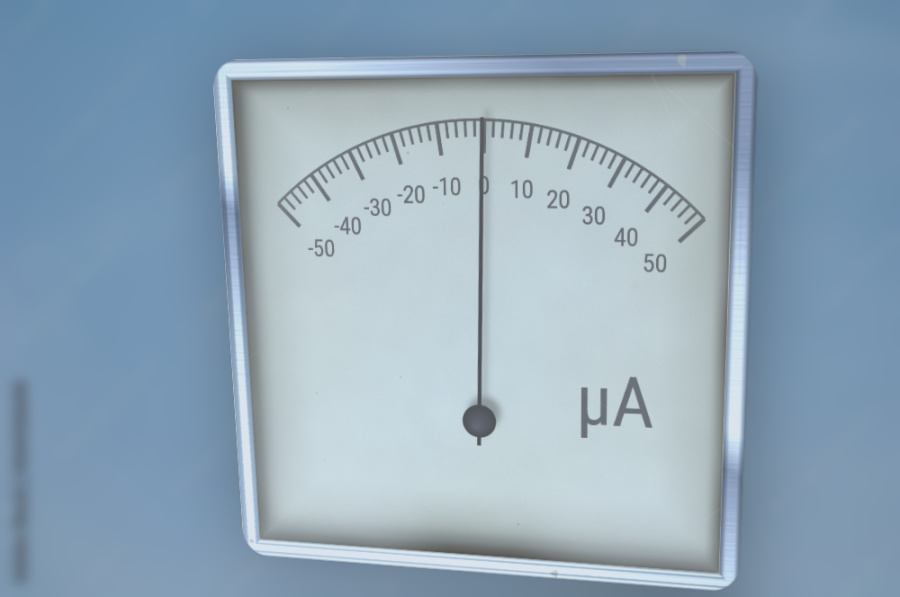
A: 0µA
